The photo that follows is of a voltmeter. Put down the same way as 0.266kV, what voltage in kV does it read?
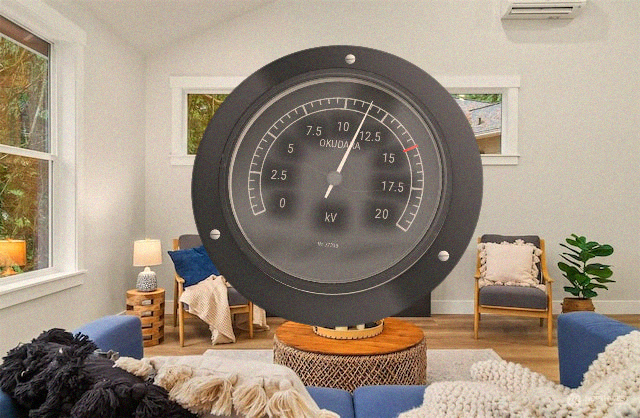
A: 11.5kV
